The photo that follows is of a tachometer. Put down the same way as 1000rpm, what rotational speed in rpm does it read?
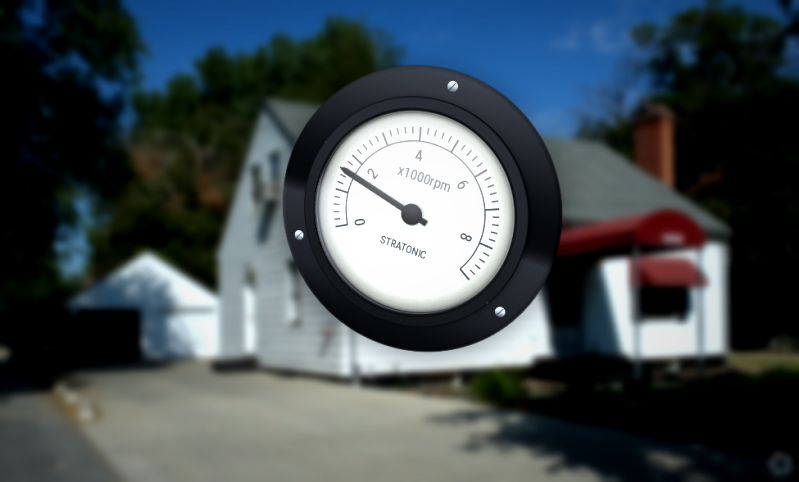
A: 1600rpm
